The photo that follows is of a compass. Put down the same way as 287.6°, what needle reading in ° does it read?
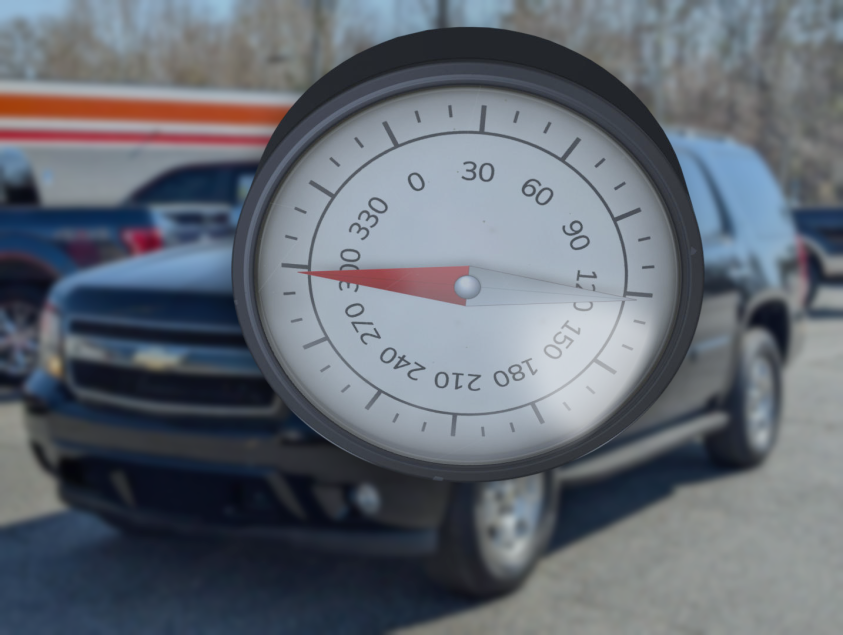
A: 300°
